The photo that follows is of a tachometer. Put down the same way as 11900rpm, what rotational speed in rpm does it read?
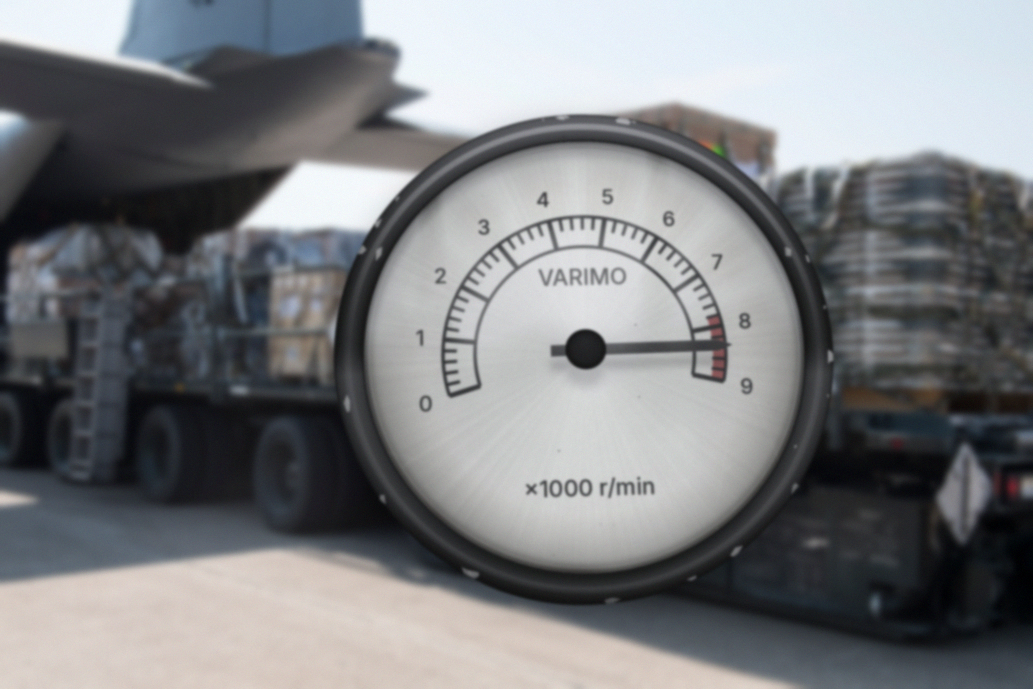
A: 8400rpm
